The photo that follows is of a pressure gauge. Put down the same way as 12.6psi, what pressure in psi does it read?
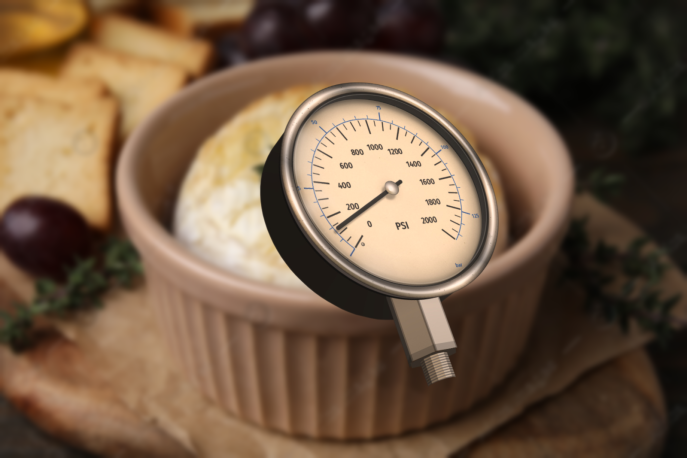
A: 125psi
